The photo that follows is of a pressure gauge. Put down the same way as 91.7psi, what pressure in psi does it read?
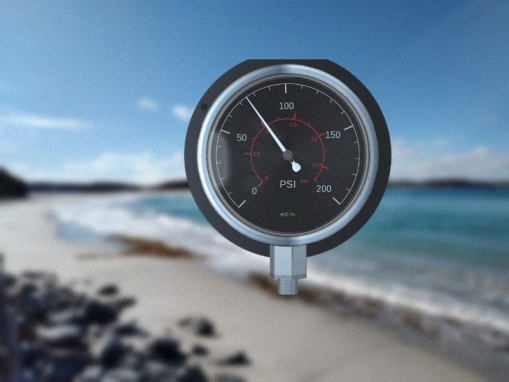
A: 75psi
